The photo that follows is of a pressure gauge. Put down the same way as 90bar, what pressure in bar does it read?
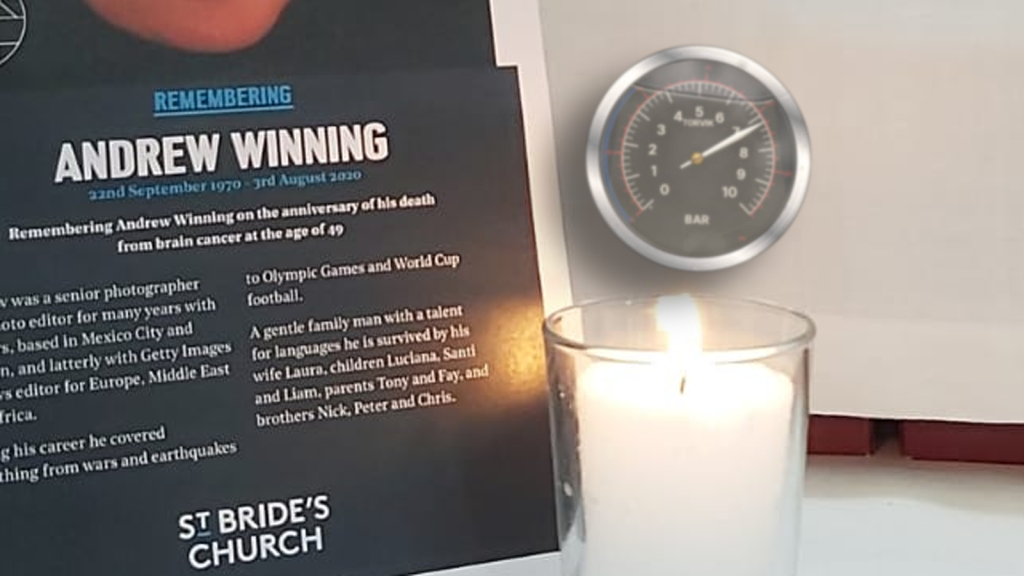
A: 7.2bar
